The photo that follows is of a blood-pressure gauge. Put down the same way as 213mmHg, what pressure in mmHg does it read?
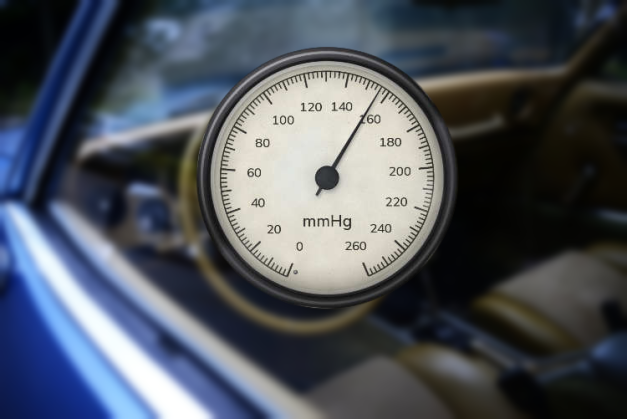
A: 156mmHg
